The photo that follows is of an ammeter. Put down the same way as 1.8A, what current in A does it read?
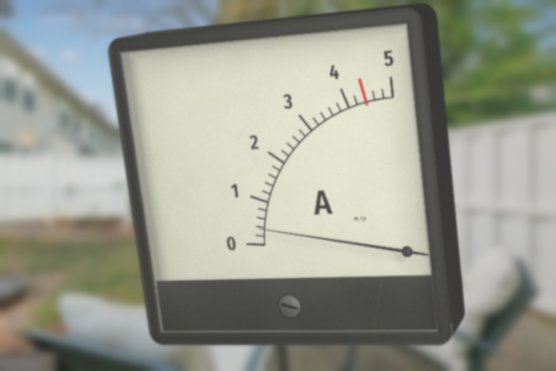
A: 0.4A
